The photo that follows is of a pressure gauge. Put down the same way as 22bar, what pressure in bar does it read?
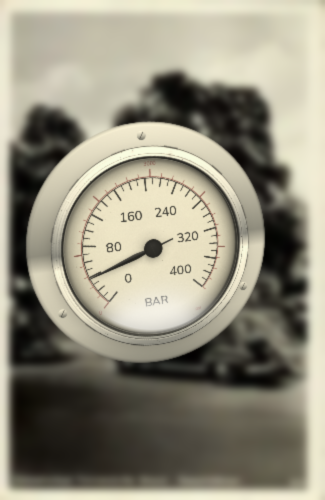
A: 40bar
